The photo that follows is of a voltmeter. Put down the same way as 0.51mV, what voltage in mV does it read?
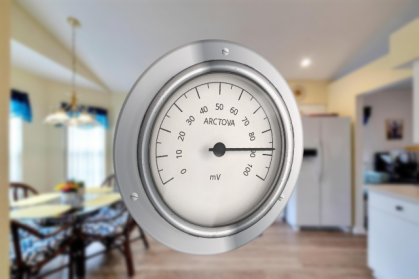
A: 87.5mV
